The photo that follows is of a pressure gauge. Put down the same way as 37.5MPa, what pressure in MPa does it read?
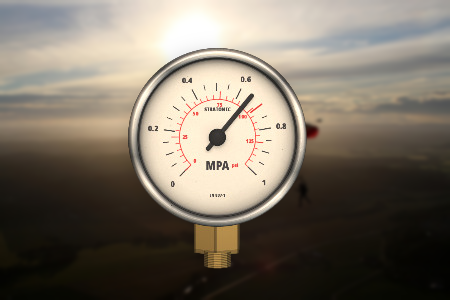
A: 0.65MPa
